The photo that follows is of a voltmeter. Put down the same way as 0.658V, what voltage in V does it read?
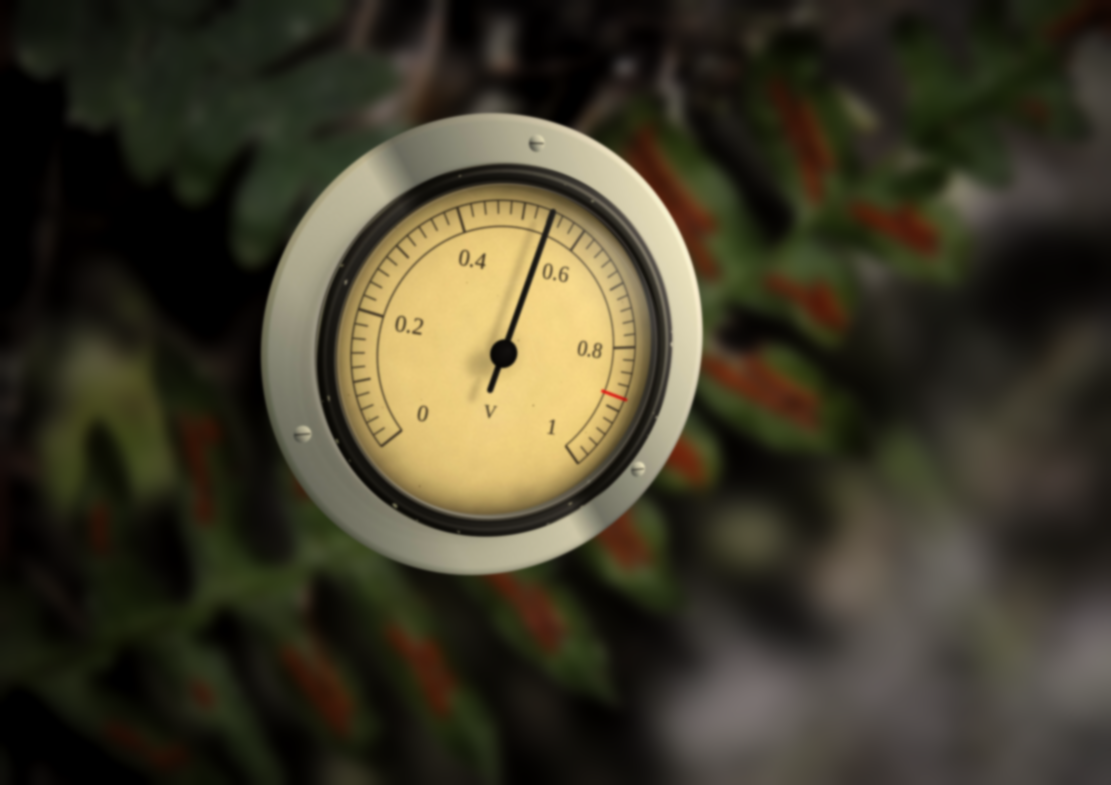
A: 0.54V
